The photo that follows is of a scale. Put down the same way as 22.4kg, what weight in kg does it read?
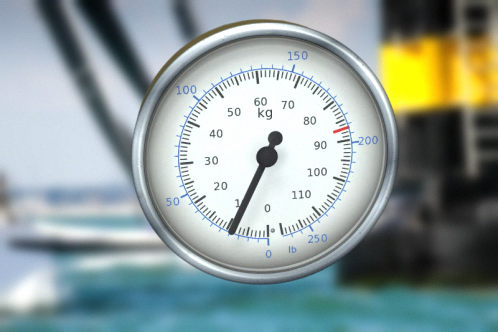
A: 9kg
